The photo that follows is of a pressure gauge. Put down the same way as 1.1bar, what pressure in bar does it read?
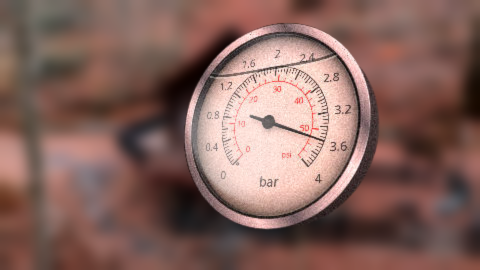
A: 3.6bar
